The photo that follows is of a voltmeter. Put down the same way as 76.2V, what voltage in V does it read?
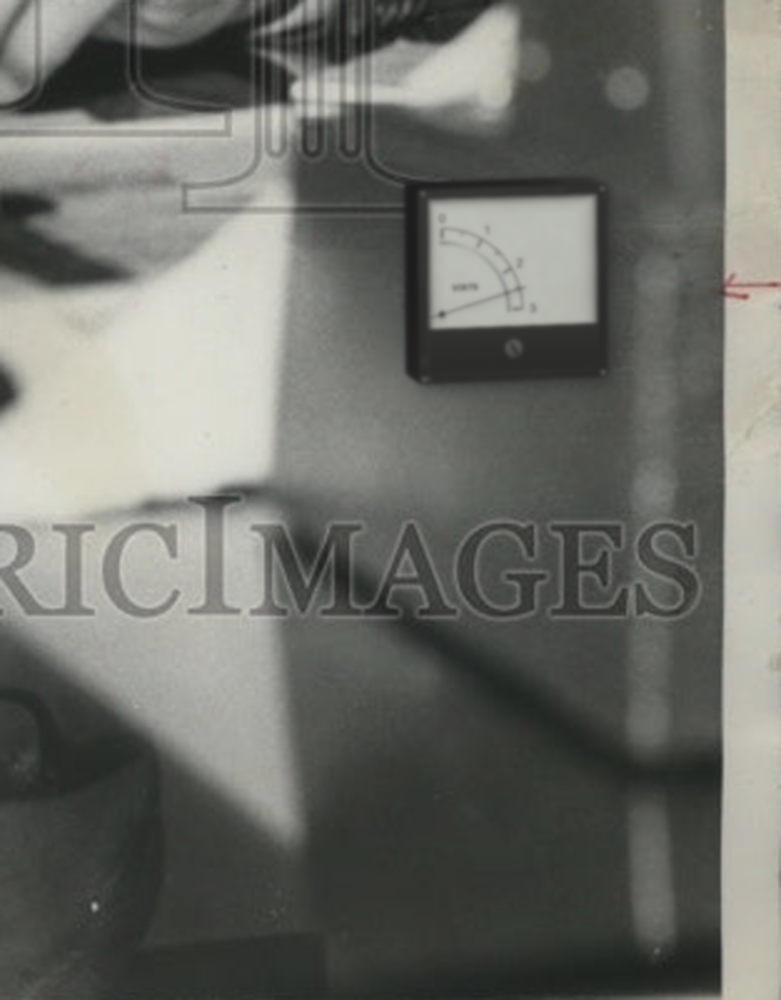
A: 2.5V
